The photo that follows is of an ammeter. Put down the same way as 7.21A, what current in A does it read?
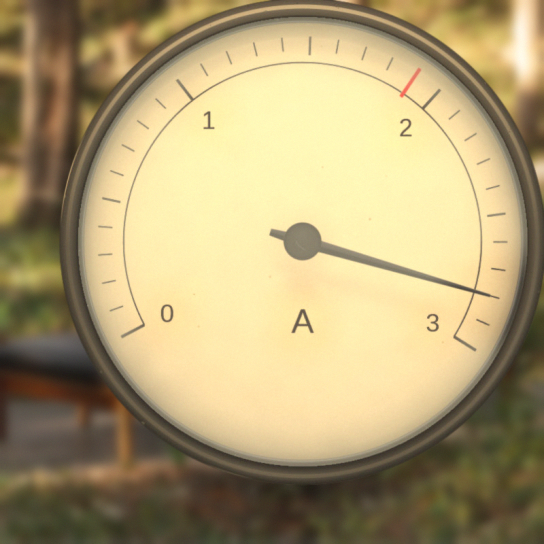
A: 2.8A
